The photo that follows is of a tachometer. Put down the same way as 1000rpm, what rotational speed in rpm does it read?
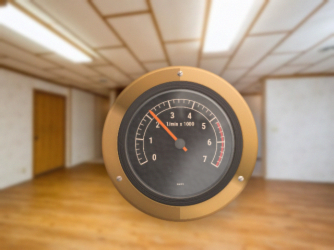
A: 2200rpm
